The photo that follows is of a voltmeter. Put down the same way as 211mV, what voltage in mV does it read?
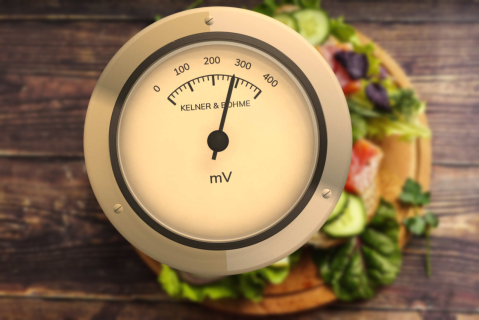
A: 280mV
